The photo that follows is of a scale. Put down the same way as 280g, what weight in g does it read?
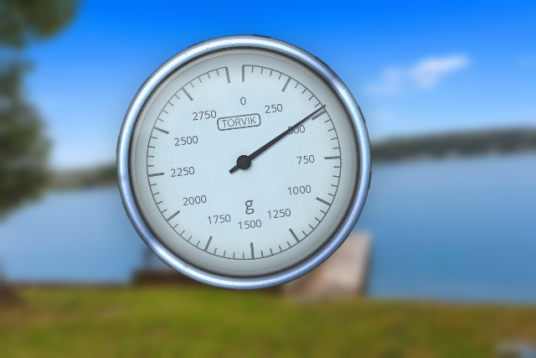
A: 475g
